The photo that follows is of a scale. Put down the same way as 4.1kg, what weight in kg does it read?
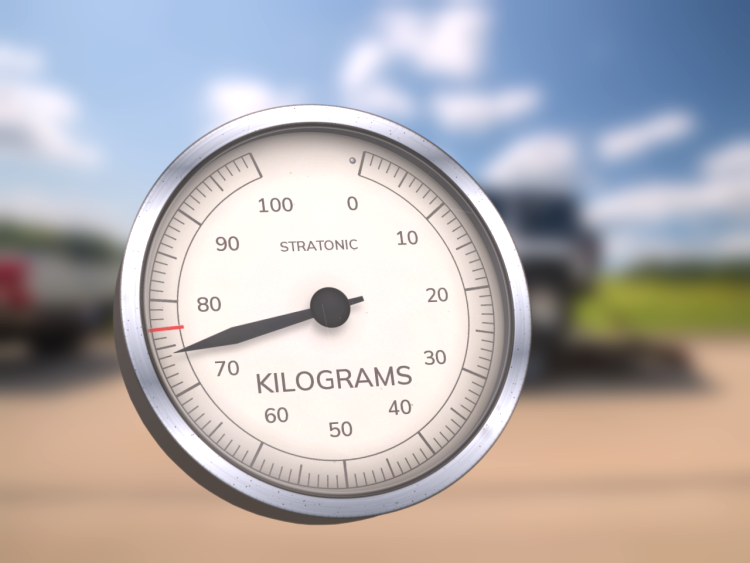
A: 74kg
